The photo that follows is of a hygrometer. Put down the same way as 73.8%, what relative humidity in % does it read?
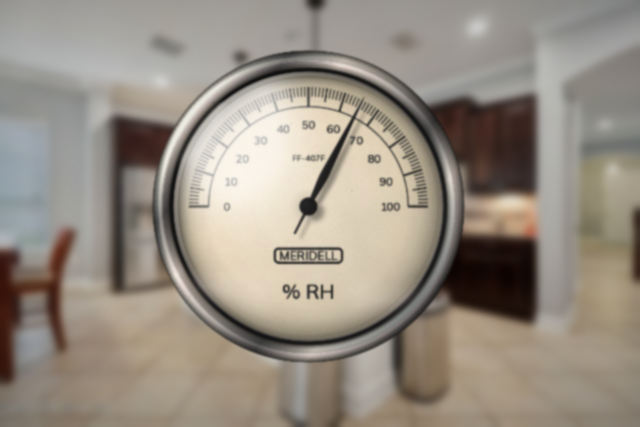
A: 65%
